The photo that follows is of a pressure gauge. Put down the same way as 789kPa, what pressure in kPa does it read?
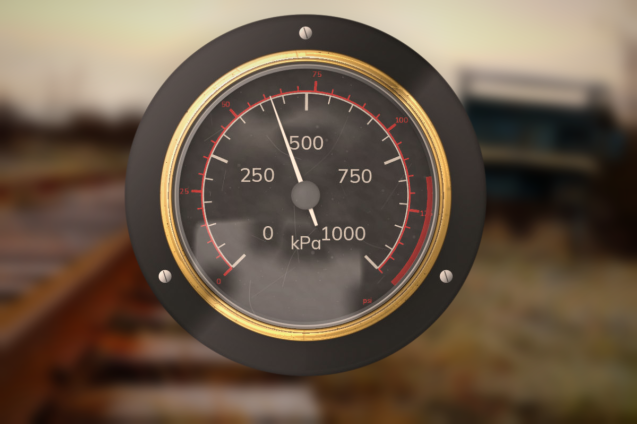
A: 425kPa
